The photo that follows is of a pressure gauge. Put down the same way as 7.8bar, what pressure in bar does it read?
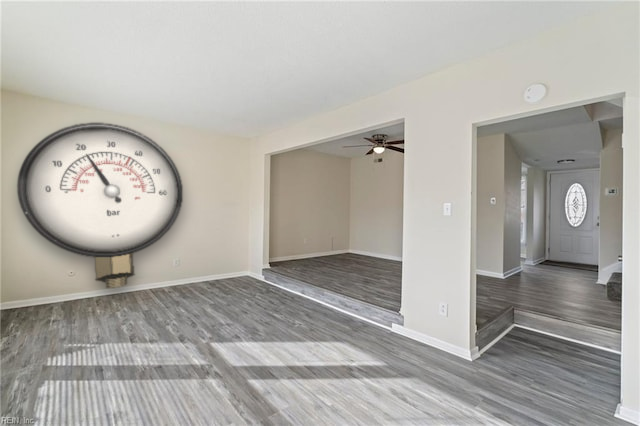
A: 20bar
